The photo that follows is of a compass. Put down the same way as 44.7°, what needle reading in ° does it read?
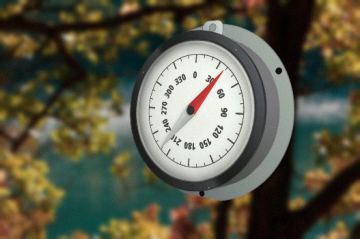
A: 40°
